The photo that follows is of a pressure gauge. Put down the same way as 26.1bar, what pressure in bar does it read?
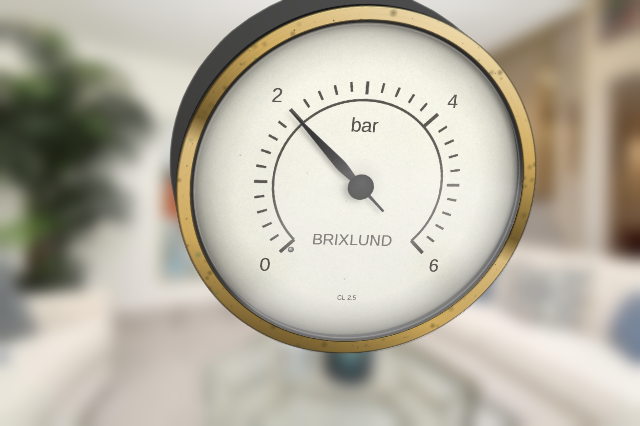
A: 2bar
